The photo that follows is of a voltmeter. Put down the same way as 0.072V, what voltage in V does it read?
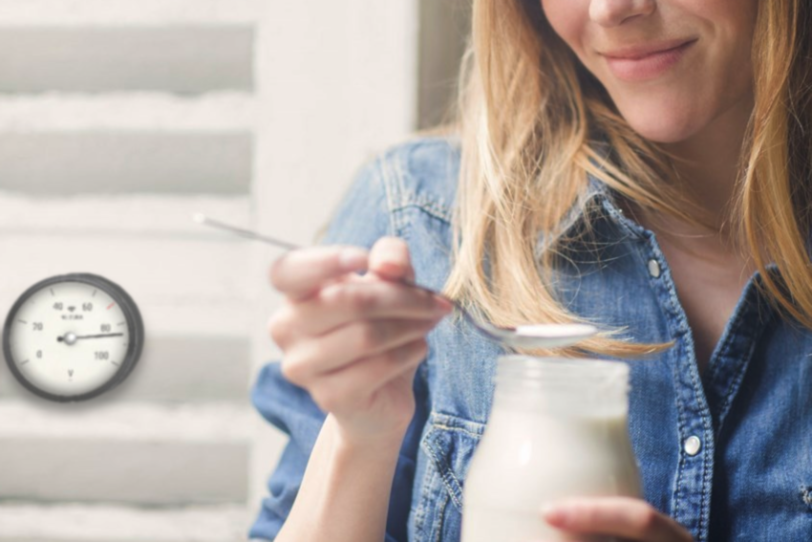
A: 85V
